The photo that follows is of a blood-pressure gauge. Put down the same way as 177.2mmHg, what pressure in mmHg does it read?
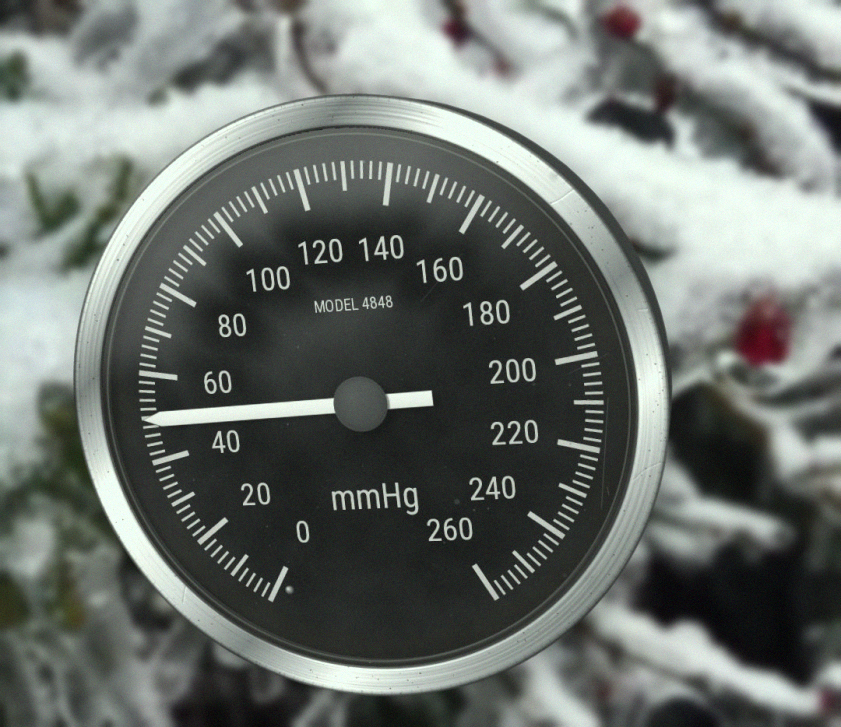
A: 50mmHg
